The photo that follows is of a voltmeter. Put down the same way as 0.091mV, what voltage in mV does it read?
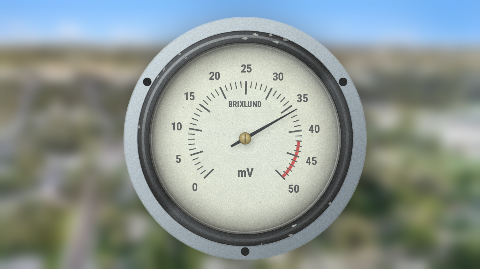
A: 36mV
